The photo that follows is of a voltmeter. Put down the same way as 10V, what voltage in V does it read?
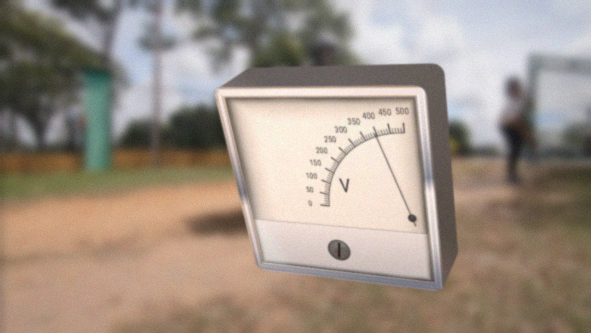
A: 400V
